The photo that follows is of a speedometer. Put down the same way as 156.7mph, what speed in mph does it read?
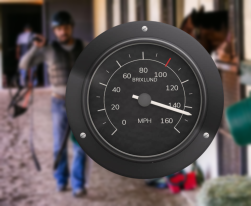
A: 145mph
